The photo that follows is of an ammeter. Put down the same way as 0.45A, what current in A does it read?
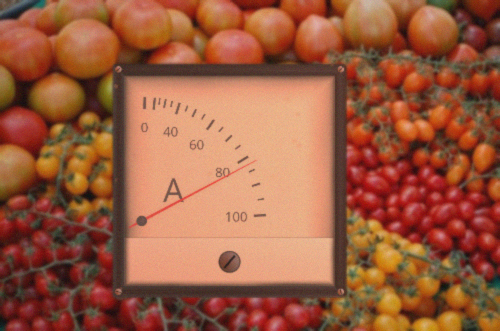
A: 82.5A
